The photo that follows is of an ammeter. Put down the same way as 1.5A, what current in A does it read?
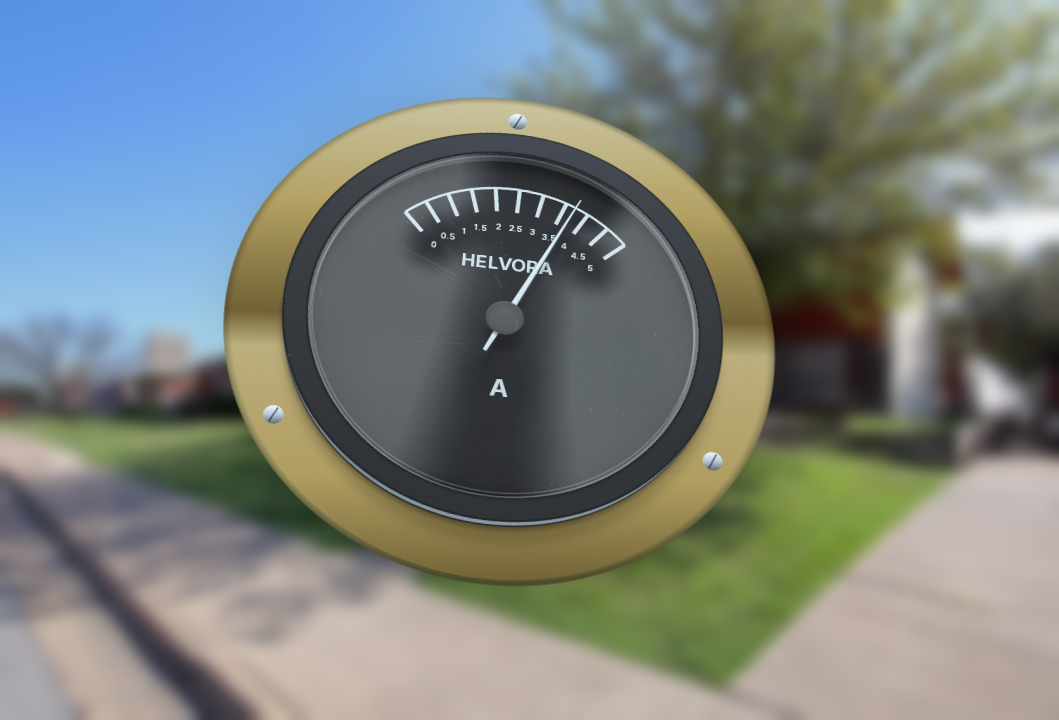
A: 3.75A
